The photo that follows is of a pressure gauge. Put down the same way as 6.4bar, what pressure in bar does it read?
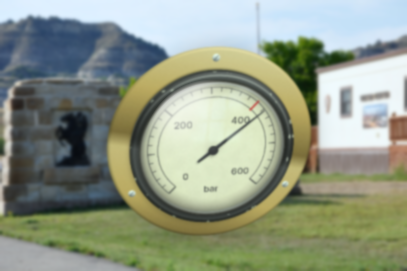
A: 420bar
